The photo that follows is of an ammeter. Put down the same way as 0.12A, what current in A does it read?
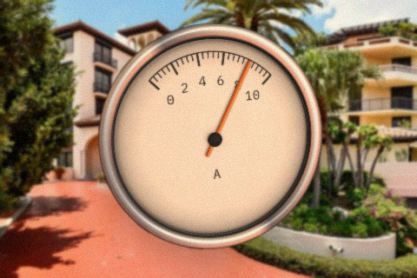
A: 8A
